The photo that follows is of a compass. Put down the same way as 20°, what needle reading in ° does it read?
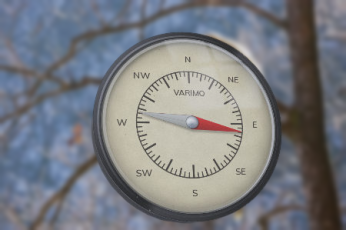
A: 100°
